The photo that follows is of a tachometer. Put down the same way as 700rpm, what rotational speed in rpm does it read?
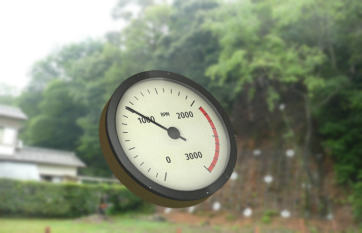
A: 1000rpm
